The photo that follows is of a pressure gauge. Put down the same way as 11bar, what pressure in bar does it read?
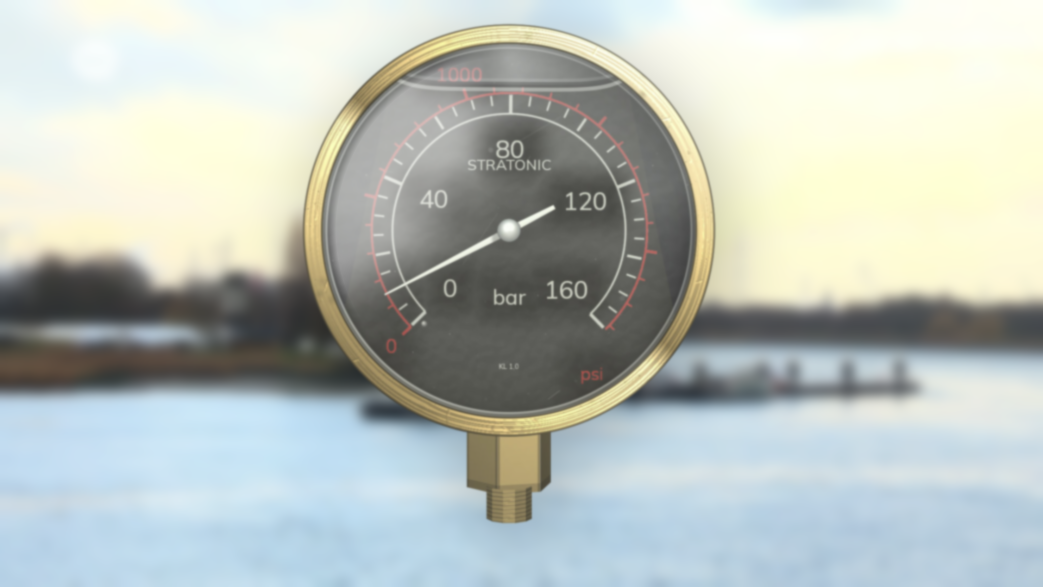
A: 10bar
